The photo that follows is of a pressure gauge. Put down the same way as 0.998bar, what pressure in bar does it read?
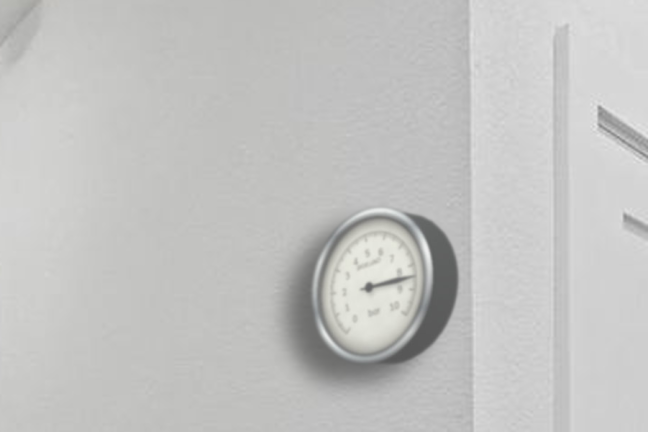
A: 8.5bar
